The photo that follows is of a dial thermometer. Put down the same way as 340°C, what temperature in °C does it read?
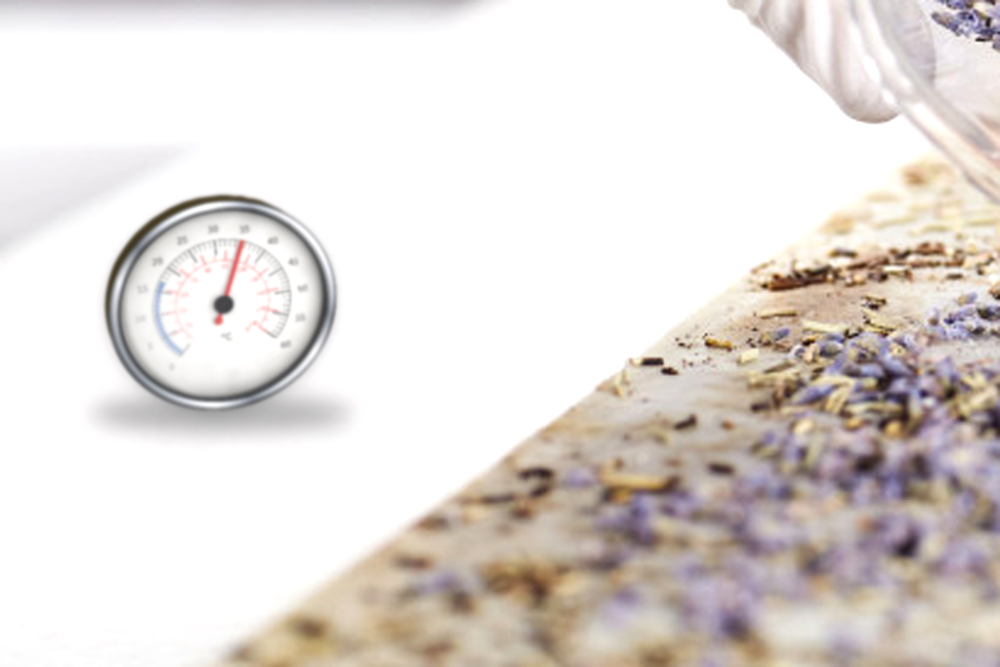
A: 35°C
